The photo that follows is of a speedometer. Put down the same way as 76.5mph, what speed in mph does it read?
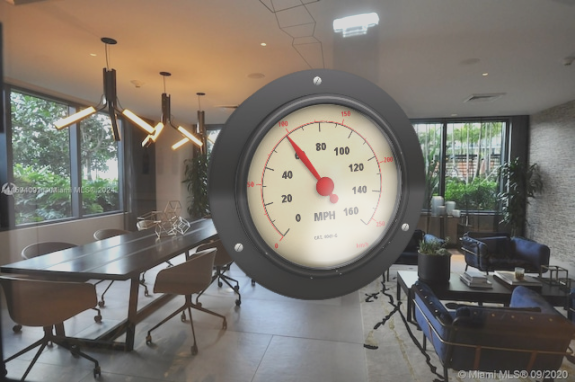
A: 60mph
